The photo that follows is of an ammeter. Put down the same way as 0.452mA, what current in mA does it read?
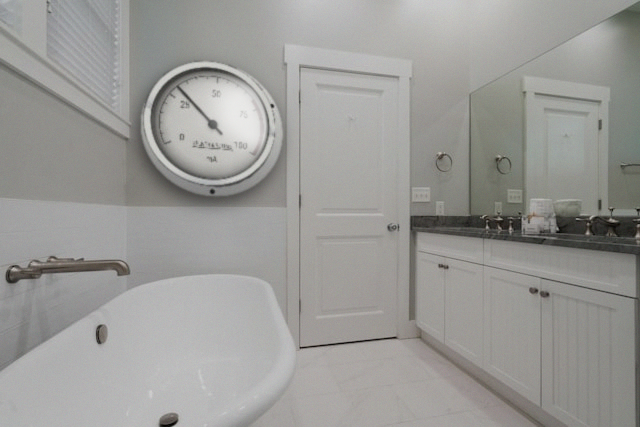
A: 30mA
